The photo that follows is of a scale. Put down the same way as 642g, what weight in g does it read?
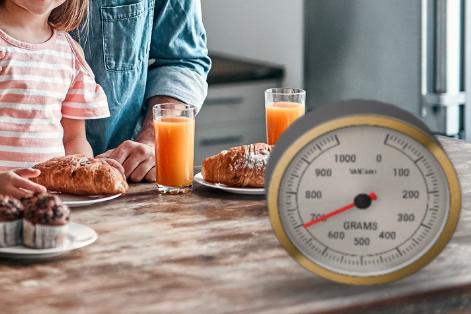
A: 700g
